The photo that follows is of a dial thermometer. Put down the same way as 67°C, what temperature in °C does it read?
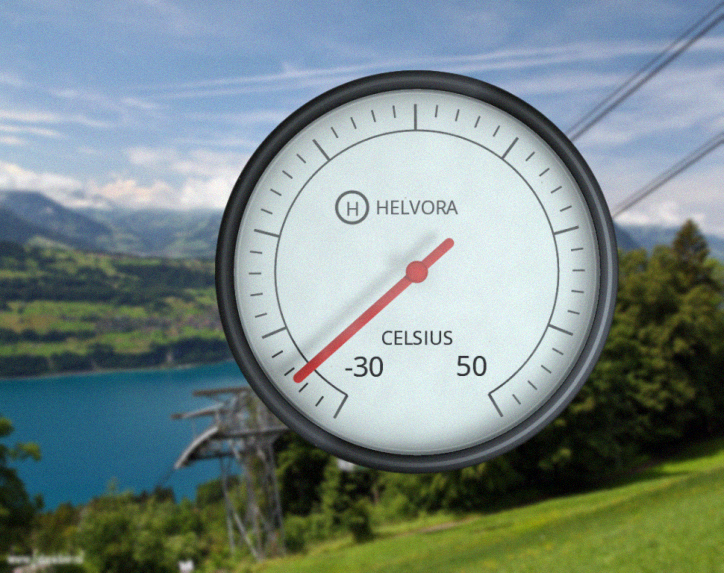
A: -25°C
